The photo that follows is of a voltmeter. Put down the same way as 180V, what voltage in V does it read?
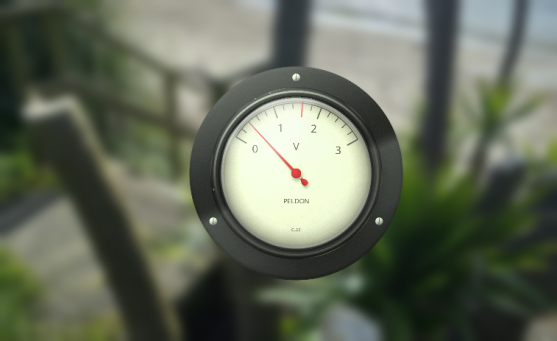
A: 0.4V
